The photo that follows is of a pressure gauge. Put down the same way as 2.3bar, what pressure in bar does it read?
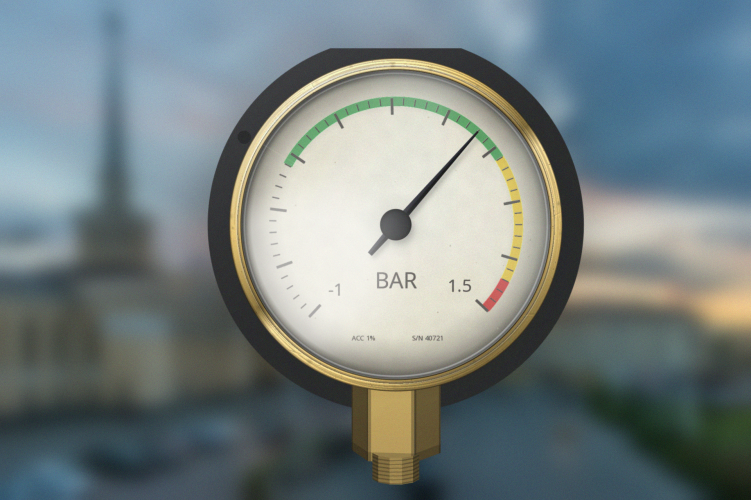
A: 0.65bar
